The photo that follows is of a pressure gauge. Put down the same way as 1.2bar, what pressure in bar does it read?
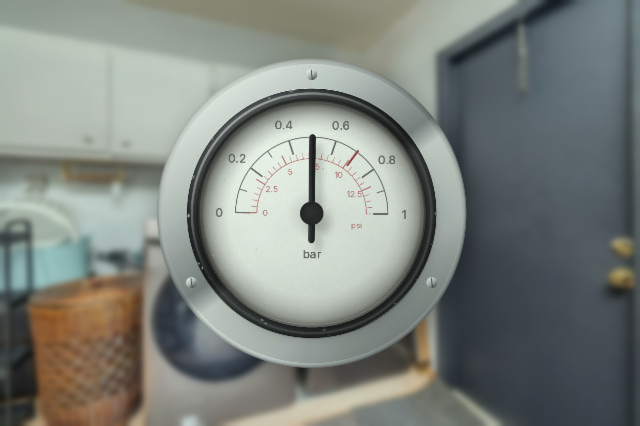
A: 0.5bar
